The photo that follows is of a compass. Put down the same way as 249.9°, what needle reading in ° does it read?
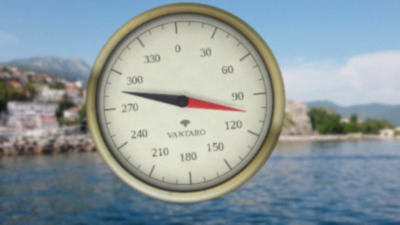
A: 105°
